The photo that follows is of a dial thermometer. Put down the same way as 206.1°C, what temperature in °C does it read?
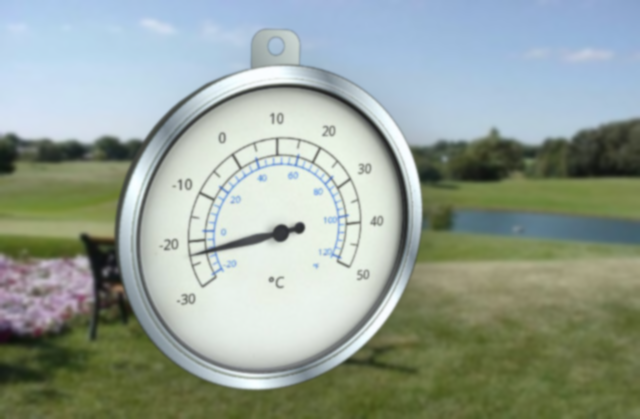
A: -22.5°C
